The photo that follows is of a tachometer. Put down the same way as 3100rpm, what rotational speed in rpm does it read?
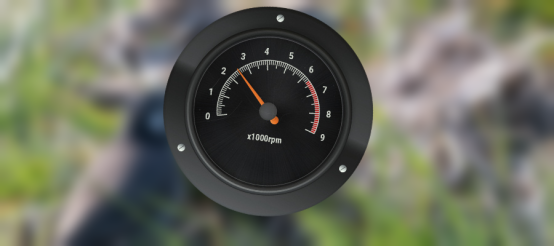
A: 2500rpm
